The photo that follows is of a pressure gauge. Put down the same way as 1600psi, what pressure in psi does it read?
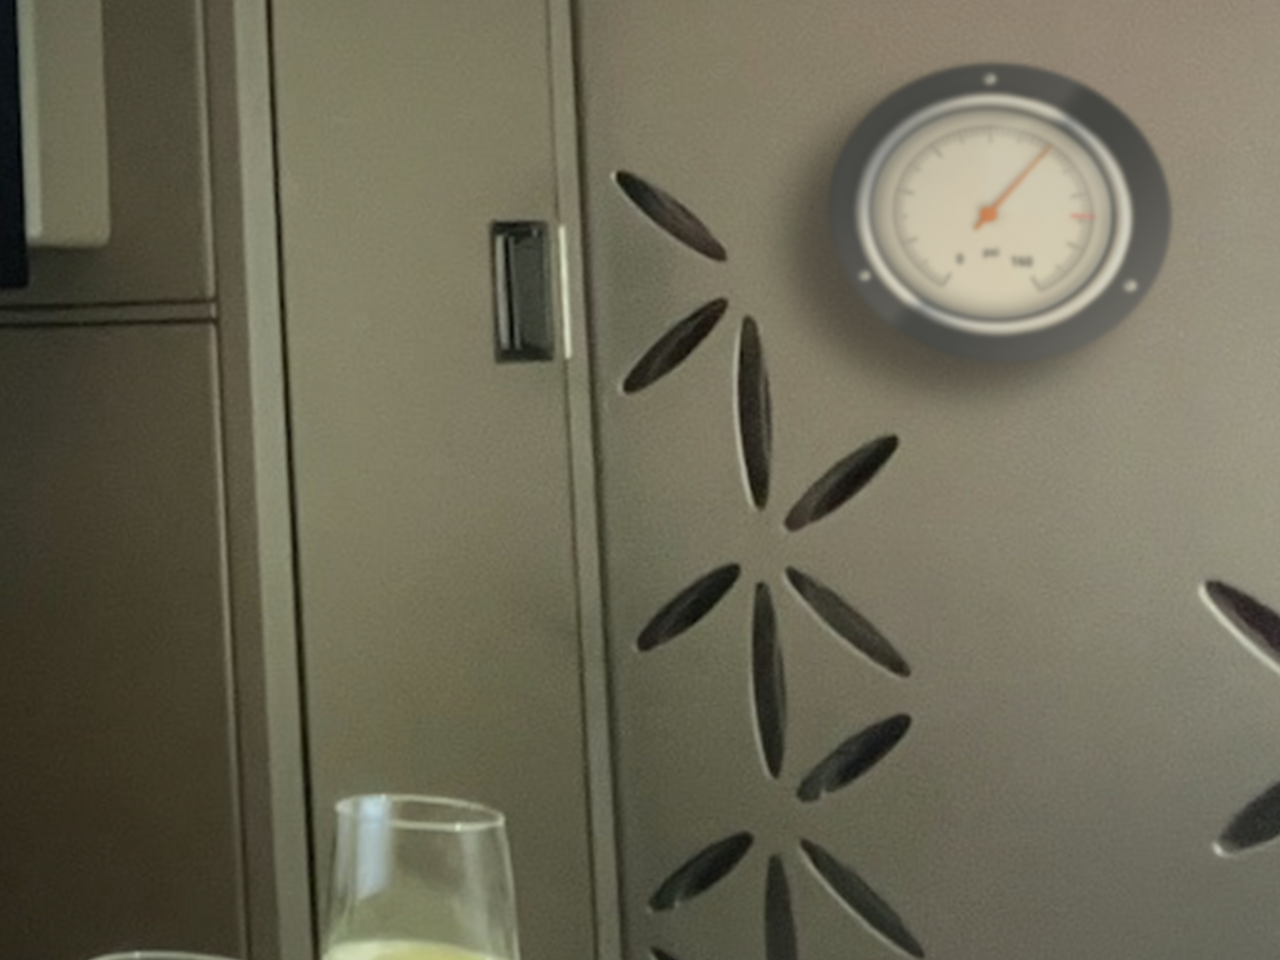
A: 100psi
